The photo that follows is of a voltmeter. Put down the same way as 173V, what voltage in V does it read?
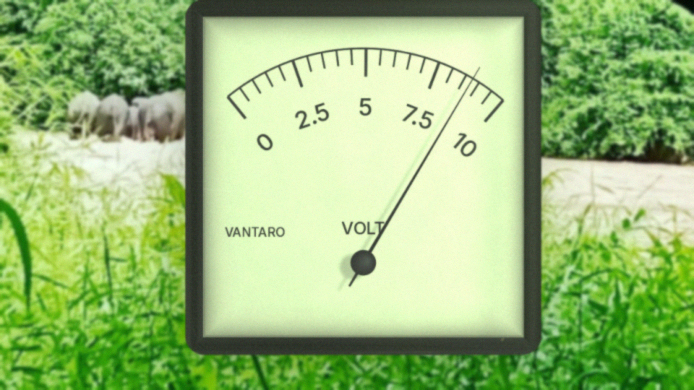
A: 8.75V
